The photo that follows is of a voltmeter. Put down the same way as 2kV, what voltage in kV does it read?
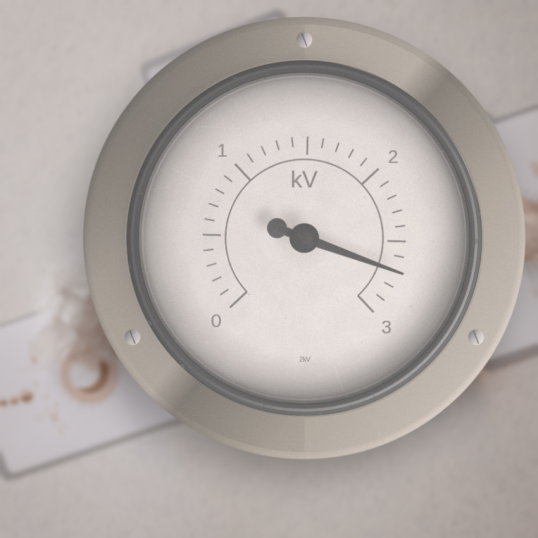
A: 2.7kV
